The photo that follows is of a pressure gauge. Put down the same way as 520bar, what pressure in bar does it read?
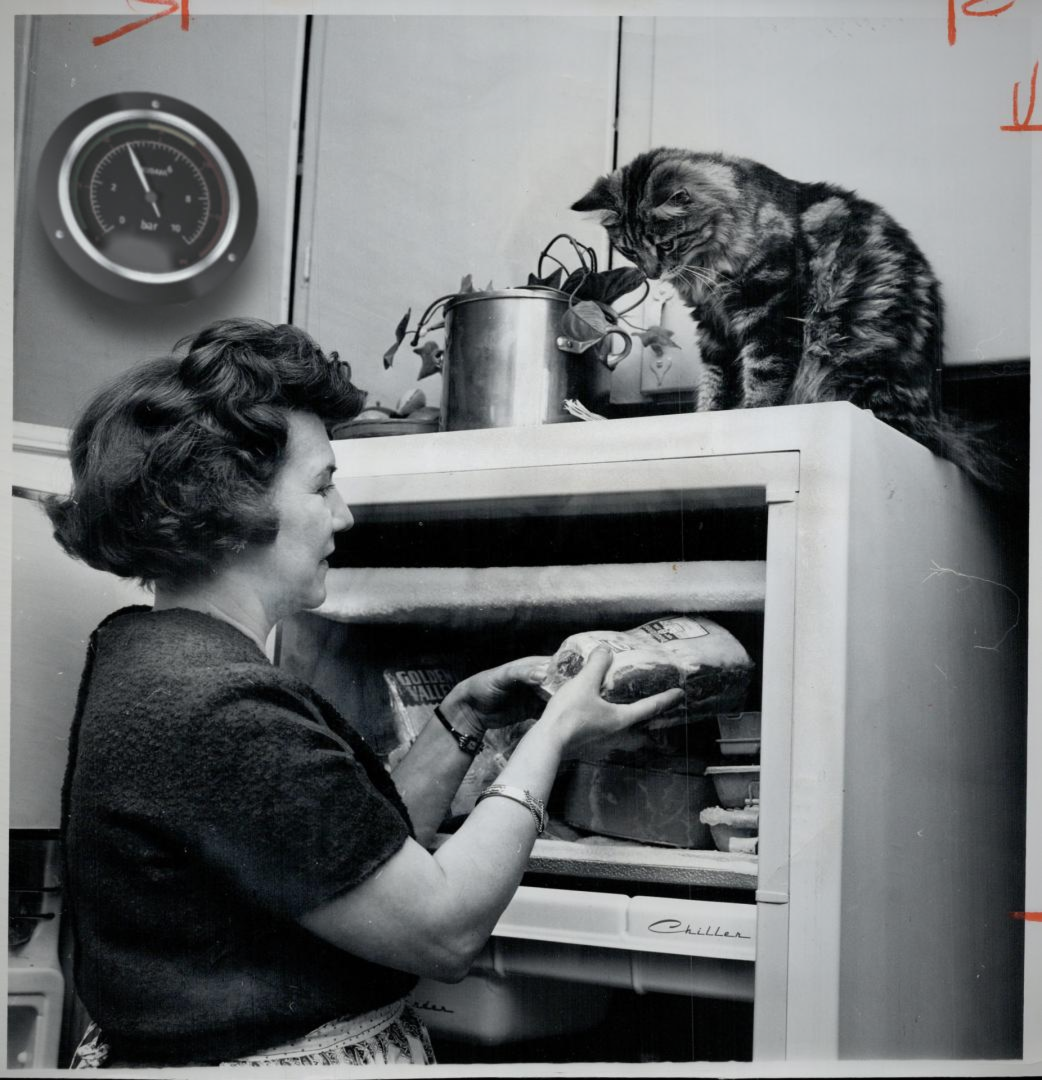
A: 4bar
